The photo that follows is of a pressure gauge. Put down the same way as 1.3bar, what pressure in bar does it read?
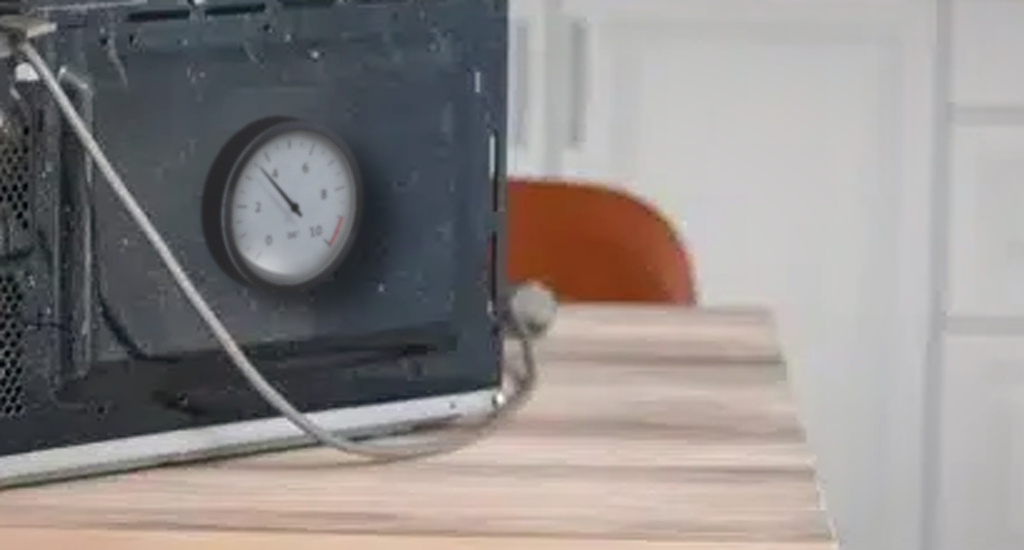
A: 3.5bar
